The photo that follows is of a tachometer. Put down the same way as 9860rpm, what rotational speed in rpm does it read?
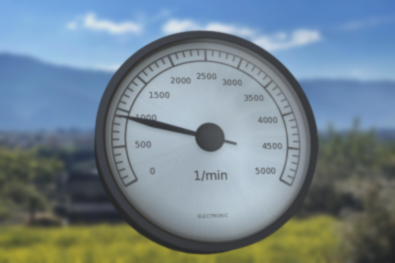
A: 900rpm
